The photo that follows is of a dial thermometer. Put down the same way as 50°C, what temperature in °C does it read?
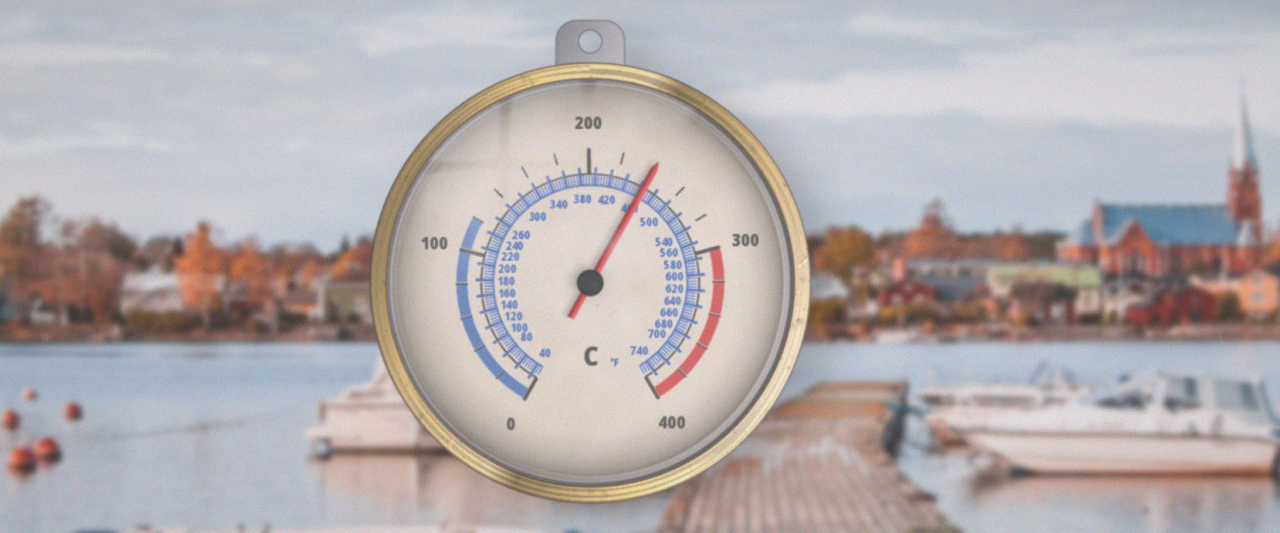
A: 240°C
